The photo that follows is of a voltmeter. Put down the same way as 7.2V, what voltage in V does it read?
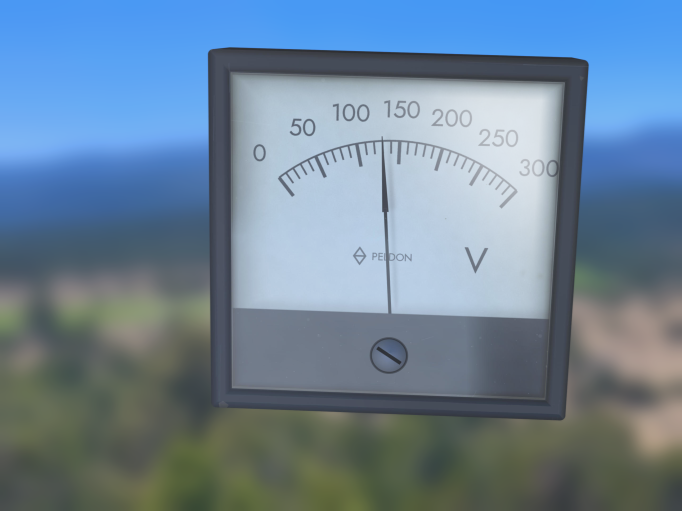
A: 130V
